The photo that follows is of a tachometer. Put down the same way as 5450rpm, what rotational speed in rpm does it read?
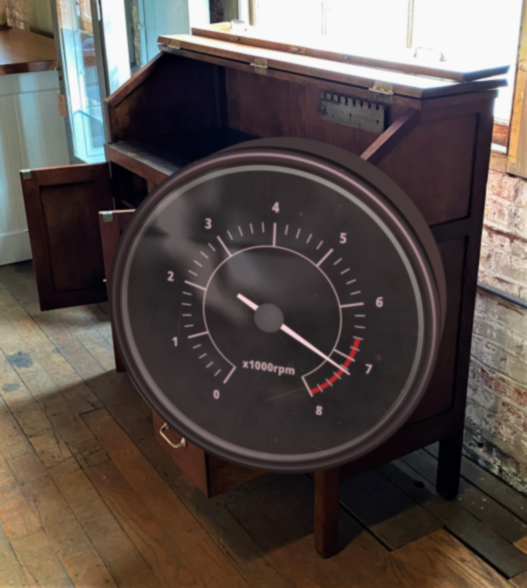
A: 7200rpm
